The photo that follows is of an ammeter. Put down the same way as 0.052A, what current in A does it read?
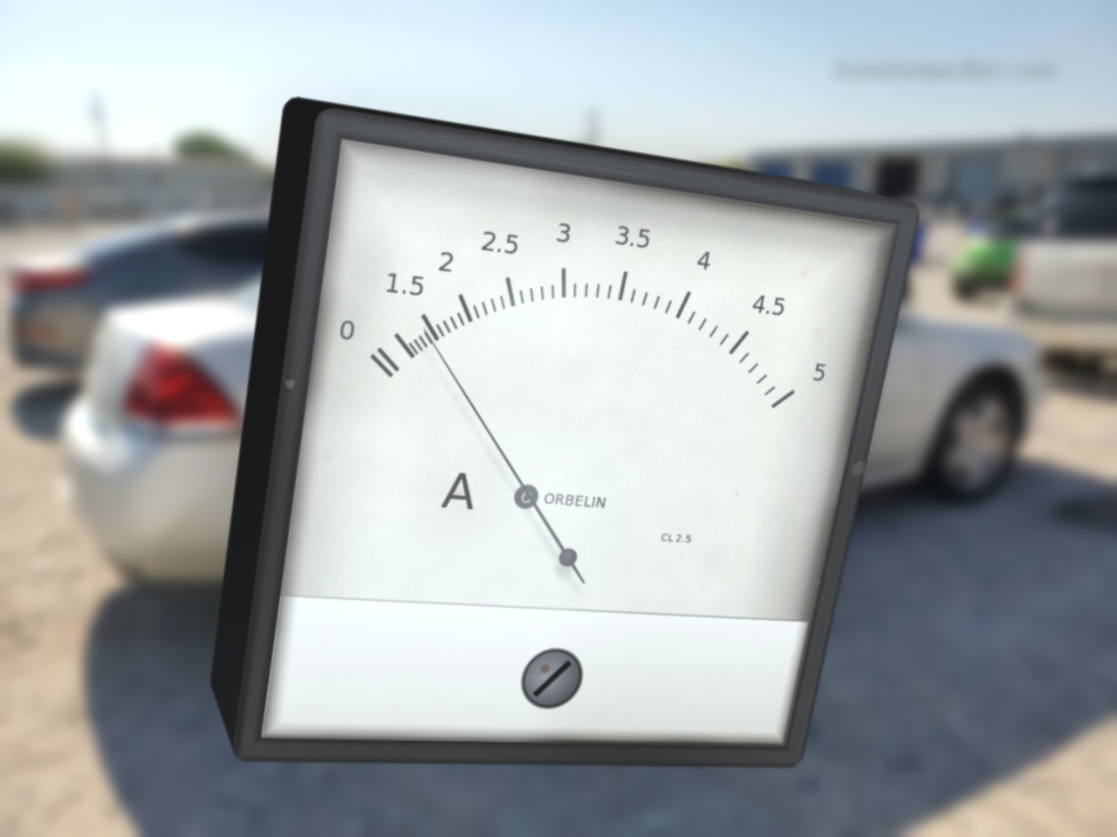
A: 1.4A
